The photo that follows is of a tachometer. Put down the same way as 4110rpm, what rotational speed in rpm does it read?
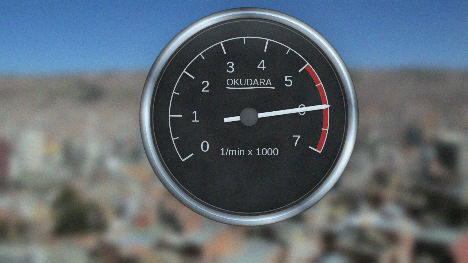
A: 6000rpm
